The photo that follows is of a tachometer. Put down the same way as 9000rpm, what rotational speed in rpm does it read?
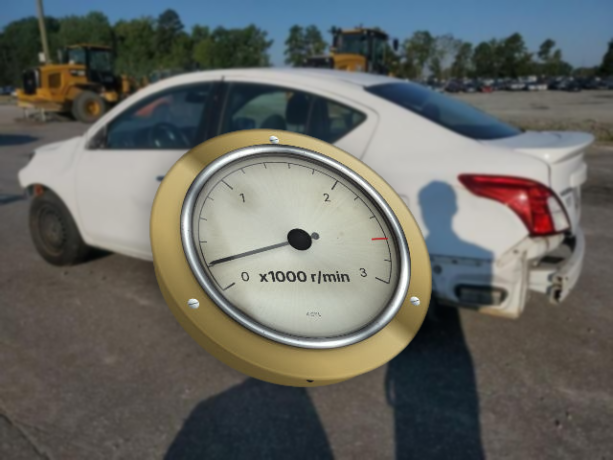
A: 200rpm
